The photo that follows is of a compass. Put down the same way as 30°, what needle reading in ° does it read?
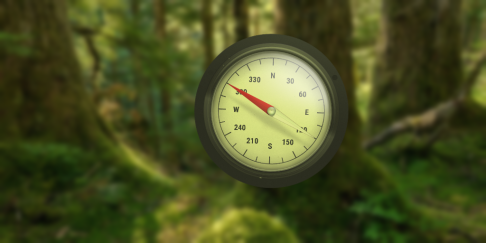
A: 300°
